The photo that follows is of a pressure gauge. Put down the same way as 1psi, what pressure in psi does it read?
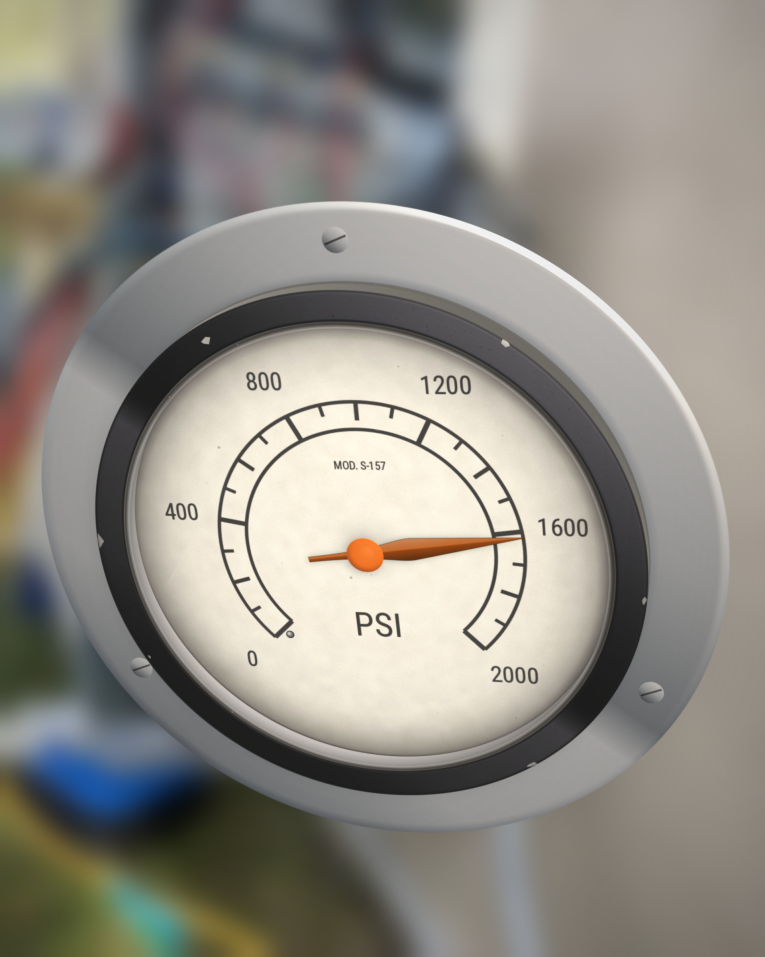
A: 1600psi
